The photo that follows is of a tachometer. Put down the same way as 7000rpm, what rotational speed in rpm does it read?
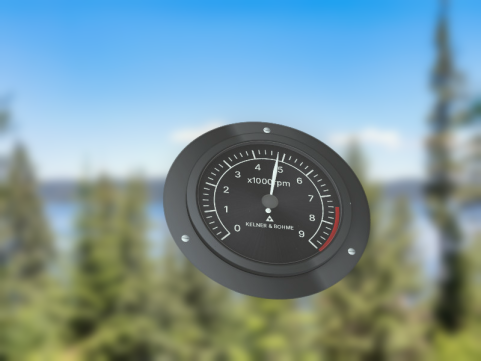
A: 4800rpm
